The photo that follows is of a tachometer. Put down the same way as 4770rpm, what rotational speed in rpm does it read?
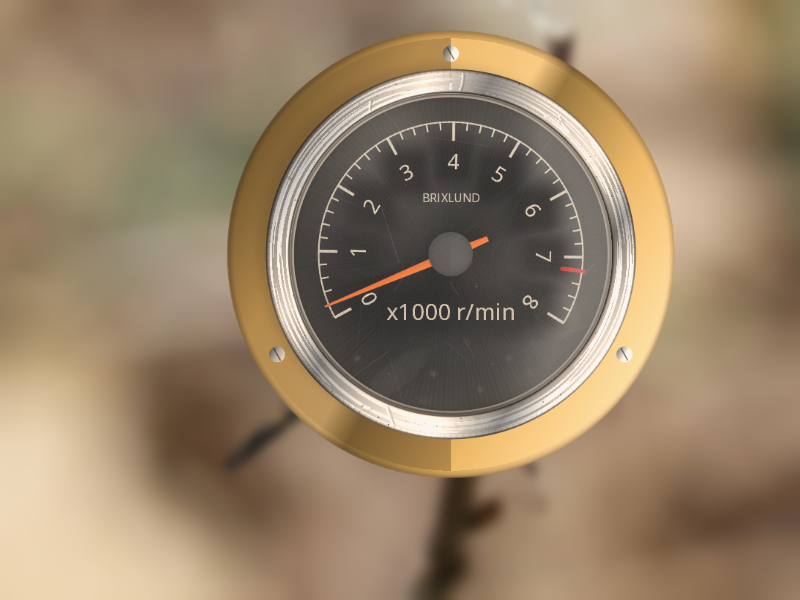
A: 200rpm
